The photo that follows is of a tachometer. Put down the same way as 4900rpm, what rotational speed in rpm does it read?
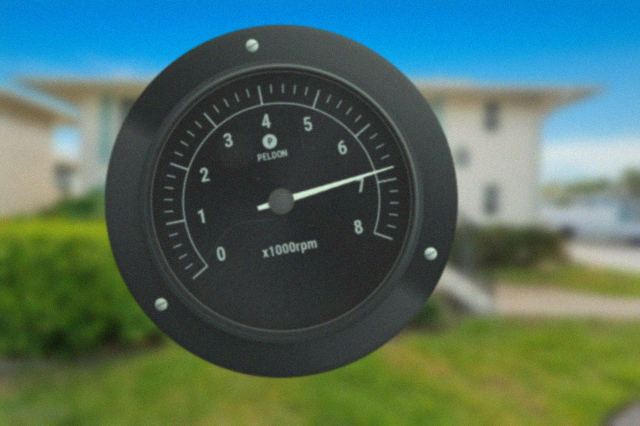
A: 6800rpm
